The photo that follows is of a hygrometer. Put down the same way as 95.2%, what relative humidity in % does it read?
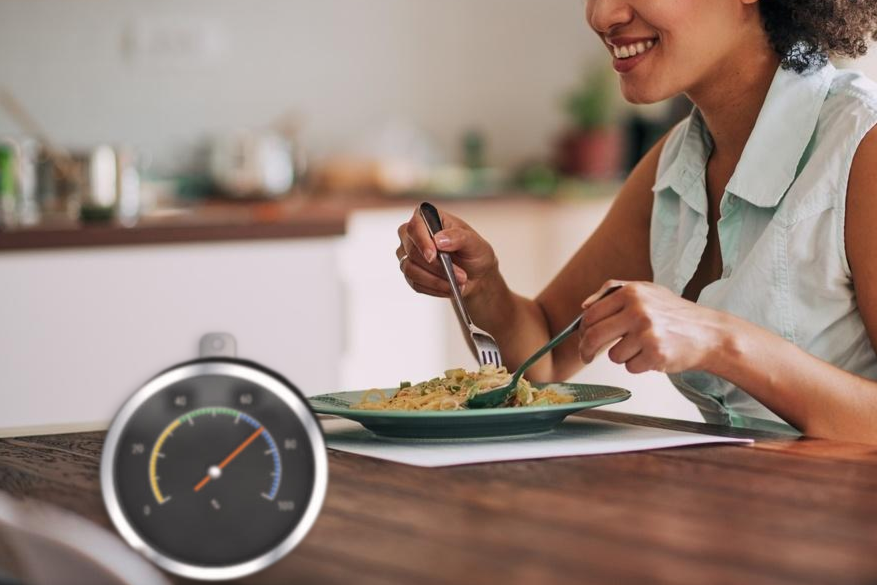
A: 70%
